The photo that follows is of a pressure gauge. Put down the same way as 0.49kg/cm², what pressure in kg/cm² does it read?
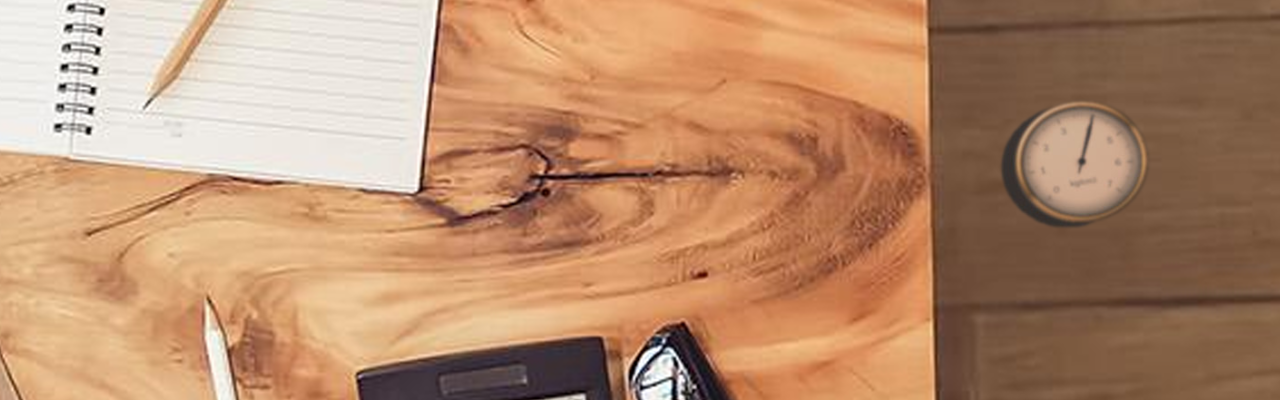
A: 4kg/cm²
